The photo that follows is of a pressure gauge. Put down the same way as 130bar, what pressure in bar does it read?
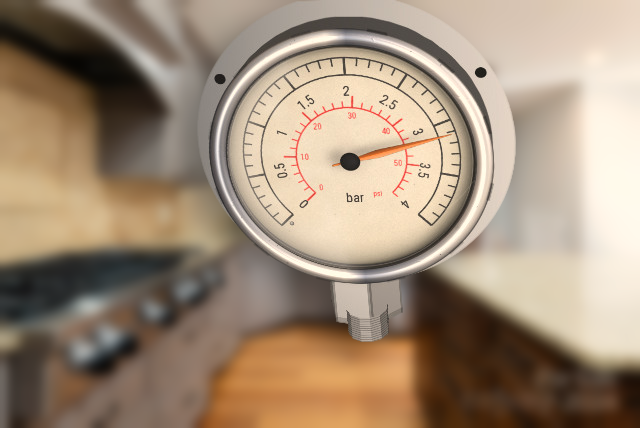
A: 3.1bar
